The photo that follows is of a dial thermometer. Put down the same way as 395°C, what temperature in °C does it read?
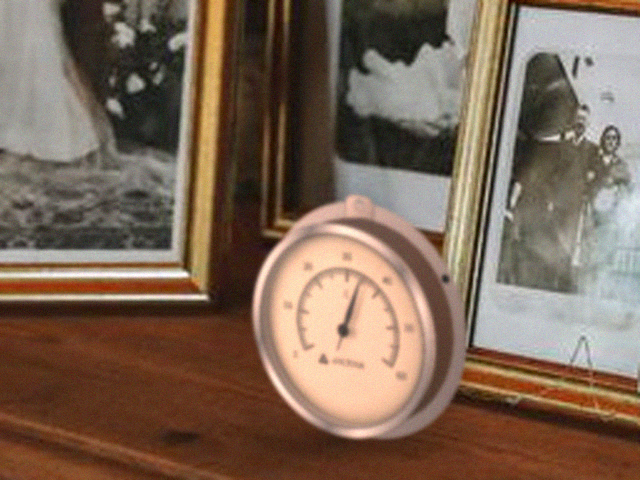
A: 35°C
